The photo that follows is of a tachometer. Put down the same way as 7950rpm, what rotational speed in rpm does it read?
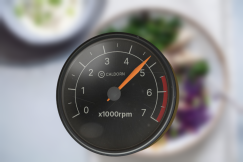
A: 4750rpm
